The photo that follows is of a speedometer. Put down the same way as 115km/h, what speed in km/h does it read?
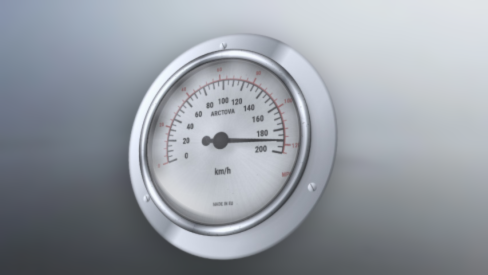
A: 190km/h
